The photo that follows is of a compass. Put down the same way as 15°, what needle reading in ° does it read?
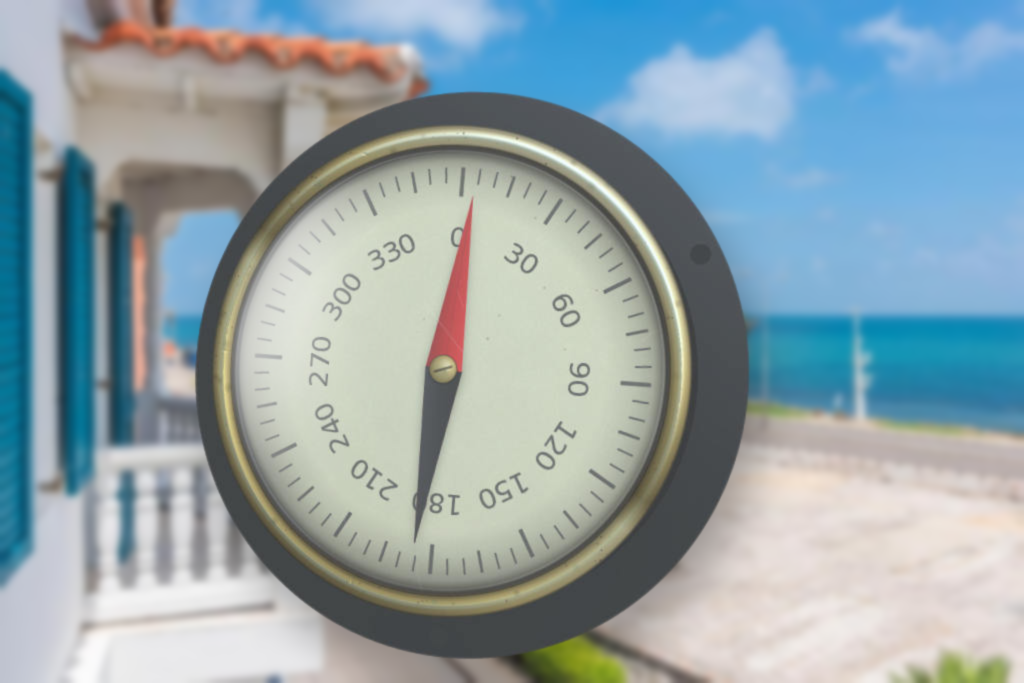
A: 5°
